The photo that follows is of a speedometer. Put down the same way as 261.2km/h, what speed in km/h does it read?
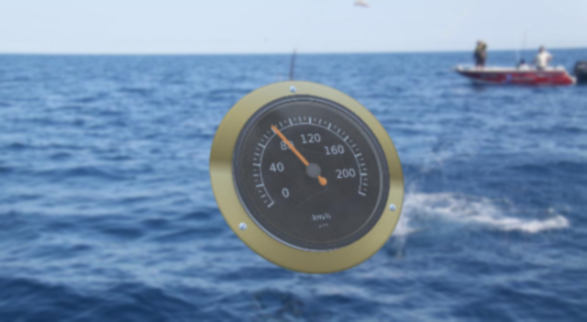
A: 80km/h
